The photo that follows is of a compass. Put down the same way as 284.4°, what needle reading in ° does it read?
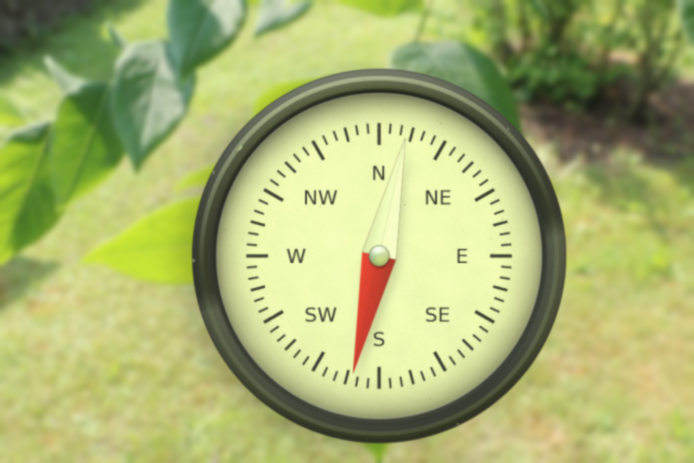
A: 192.5°
